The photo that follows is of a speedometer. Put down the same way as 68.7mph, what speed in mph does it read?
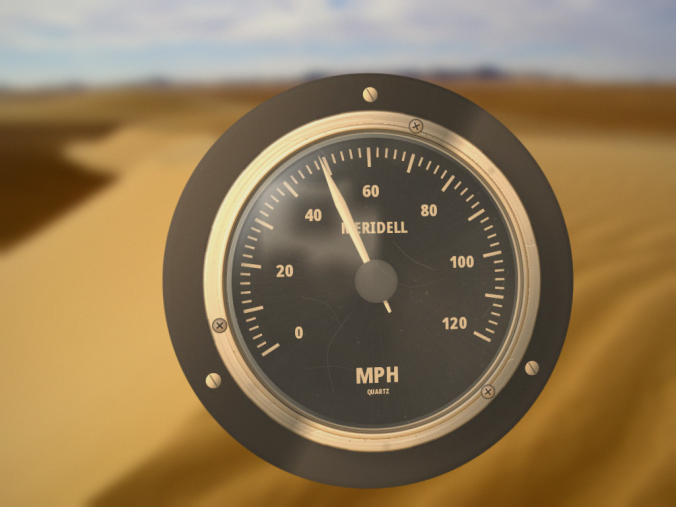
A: 49mph
